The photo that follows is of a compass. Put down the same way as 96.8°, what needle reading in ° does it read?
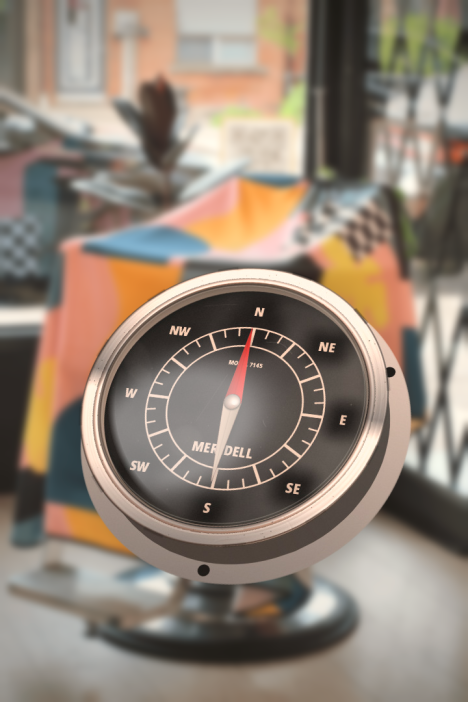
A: 0°
